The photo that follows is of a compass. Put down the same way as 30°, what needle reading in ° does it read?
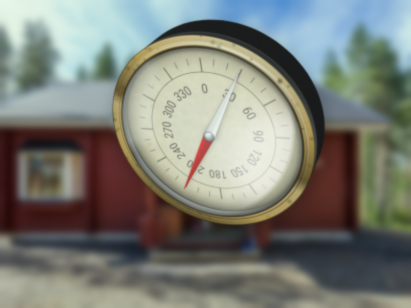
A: 210°
